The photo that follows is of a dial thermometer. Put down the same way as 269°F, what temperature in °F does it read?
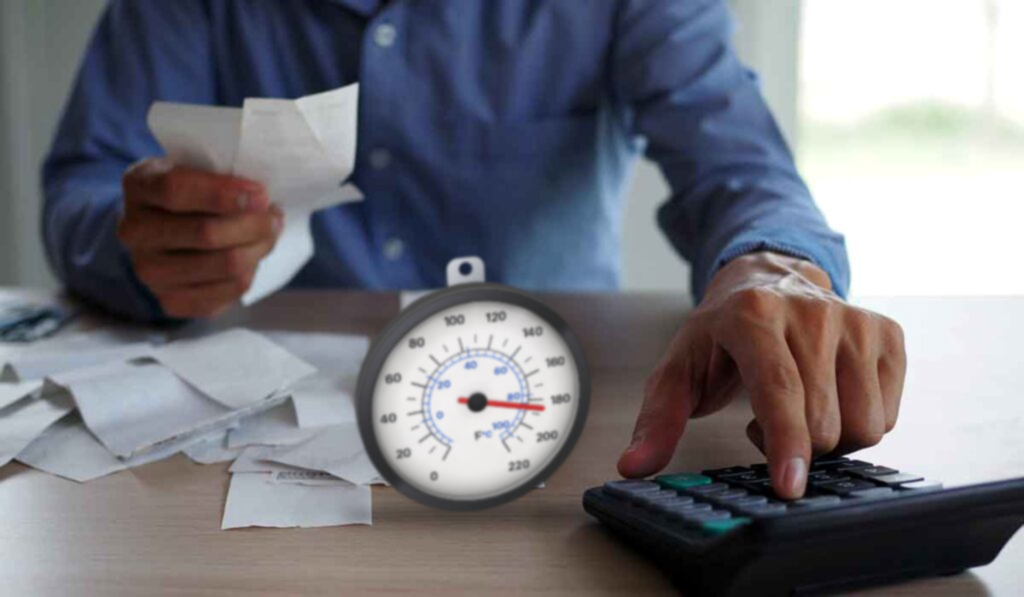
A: 185°F
